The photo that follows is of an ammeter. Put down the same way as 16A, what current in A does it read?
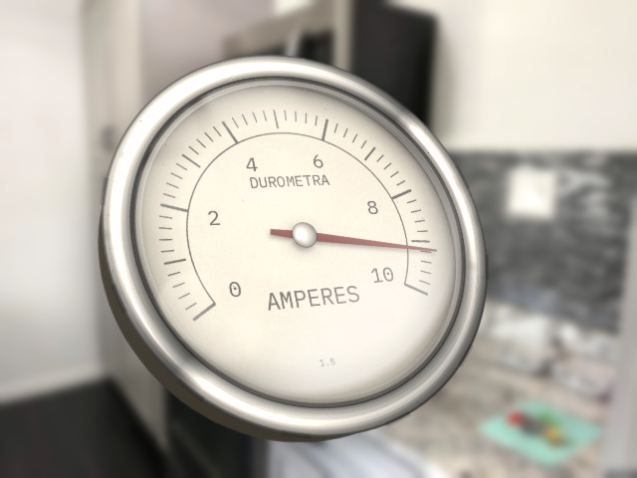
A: 9.2A
